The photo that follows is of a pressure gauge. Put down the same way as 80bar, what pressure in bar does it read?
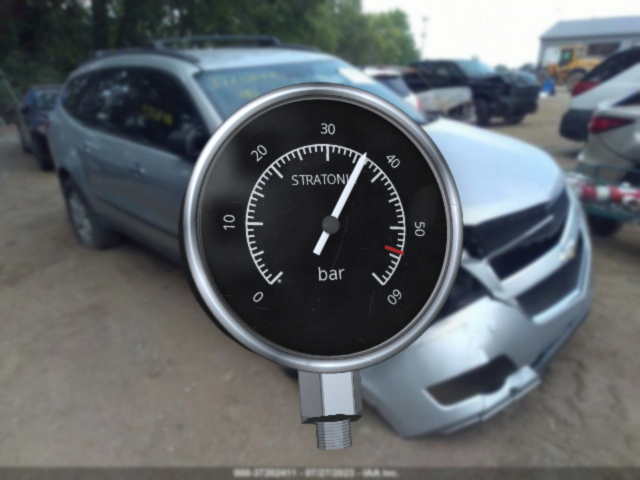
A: 36bar
